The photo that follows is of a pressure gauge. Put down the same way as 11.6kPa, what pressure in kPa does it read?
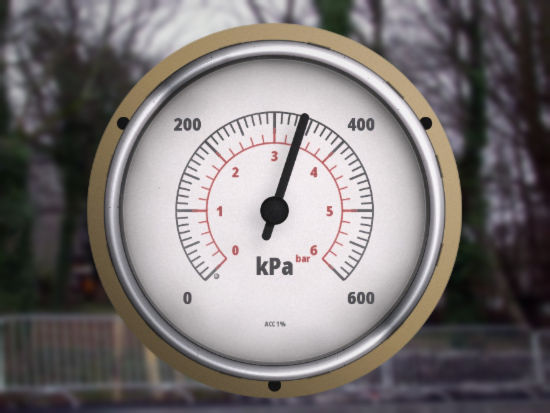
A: 340kPa
